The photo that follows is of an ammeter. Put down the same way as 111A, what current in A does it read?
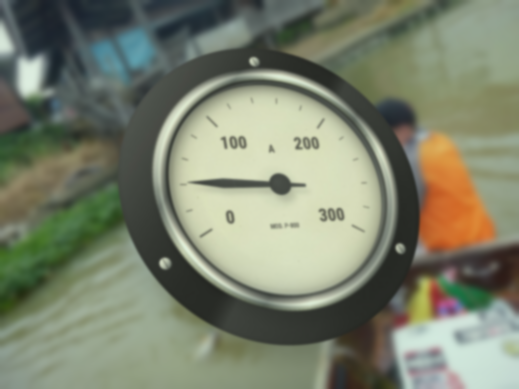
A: 40A
